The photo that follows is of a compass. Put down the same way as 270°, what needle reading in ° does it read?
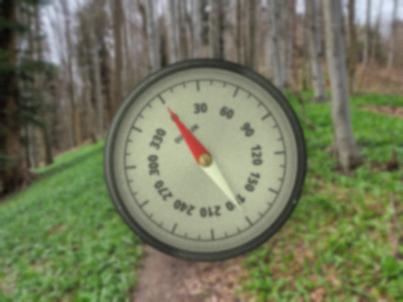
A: 0°
